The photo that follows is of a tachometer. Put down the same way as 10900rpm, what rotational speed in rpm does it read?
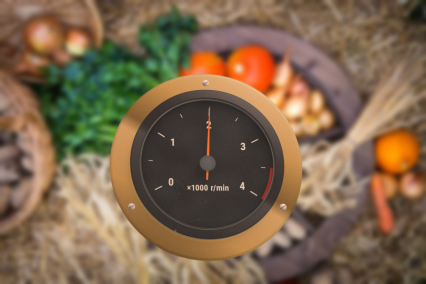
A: 2000rpm
